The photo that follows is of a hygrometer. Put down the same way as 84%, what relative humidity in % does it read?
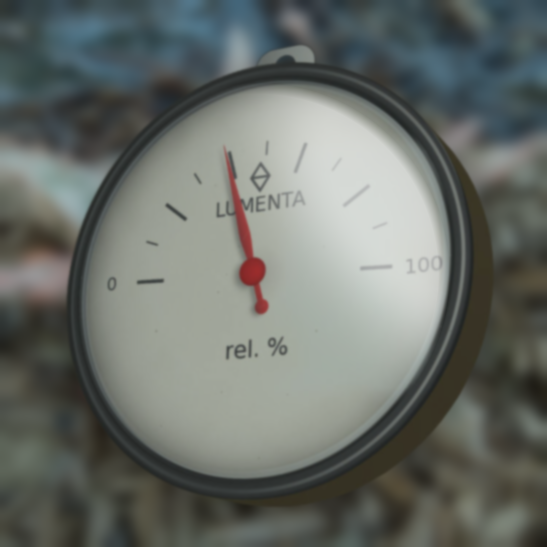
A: 40%
